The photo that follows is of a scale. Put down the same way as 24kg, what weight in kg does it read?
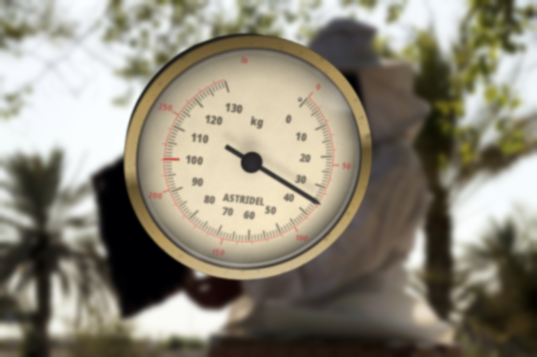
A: 35kg
